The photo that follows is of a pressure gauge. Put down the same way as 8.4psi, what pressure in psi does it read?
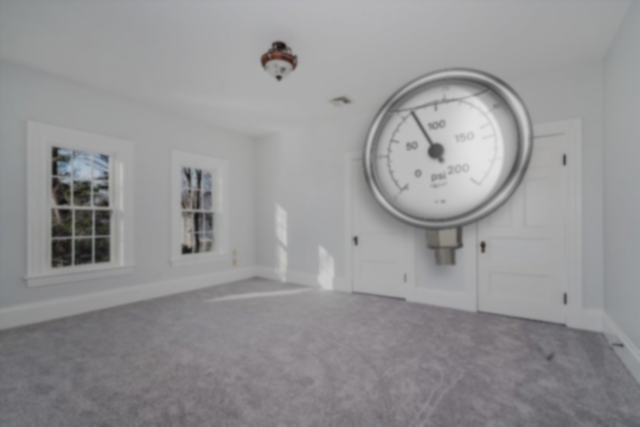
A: 80psi
